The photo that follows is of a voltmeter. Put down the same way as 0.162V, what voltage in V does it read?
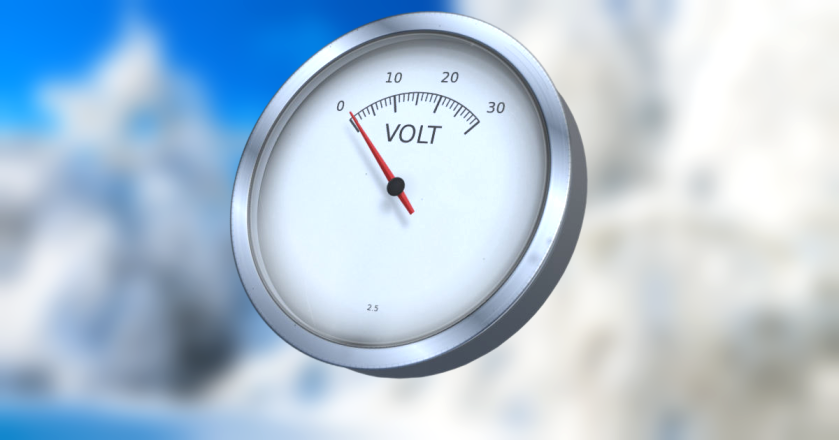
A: 1V
